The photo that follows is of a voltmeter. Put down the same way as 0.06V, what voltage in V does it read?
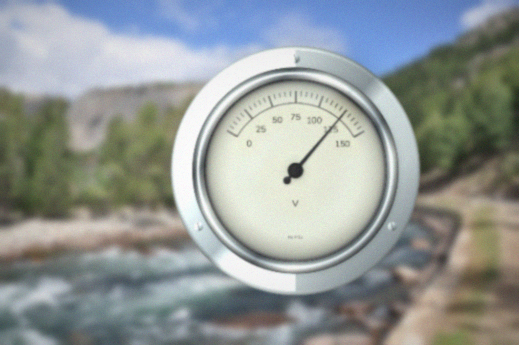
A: 125V
